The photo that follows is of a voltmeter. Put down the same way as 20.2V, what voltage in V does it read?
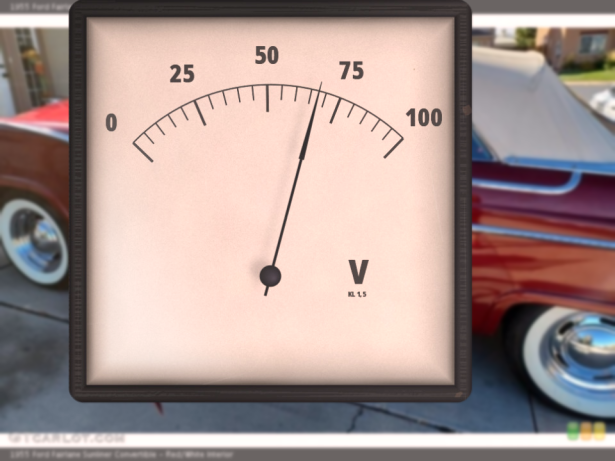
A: 67.5V
